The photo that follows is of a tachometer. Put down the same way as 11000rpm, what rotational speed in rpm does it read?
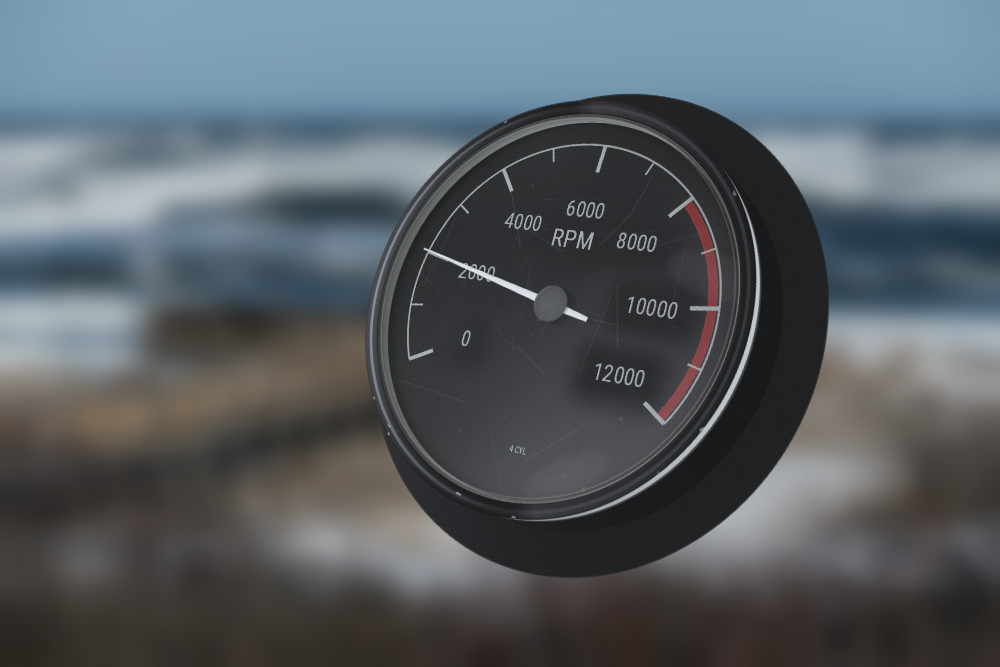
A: 2000rpm
